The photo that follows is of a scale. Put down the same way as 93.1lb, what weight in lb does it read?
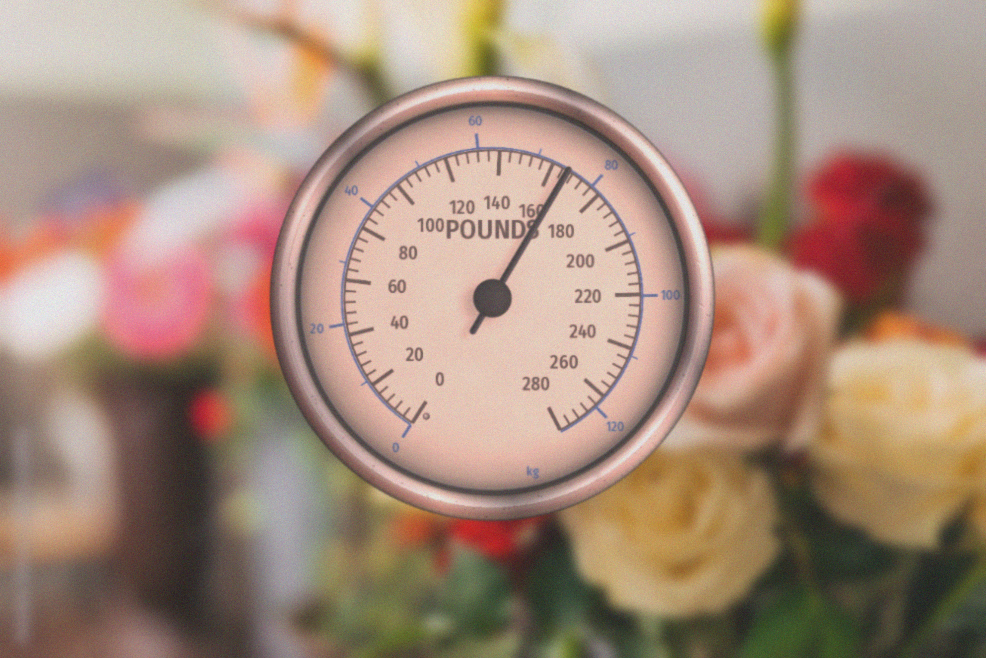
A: 166lb
